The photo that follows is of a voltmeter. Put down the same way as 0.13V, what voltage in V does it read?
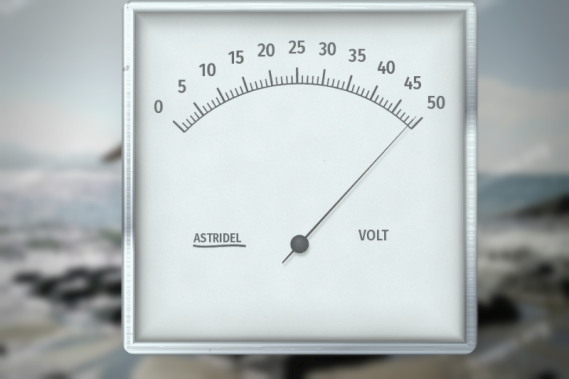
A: 49V
